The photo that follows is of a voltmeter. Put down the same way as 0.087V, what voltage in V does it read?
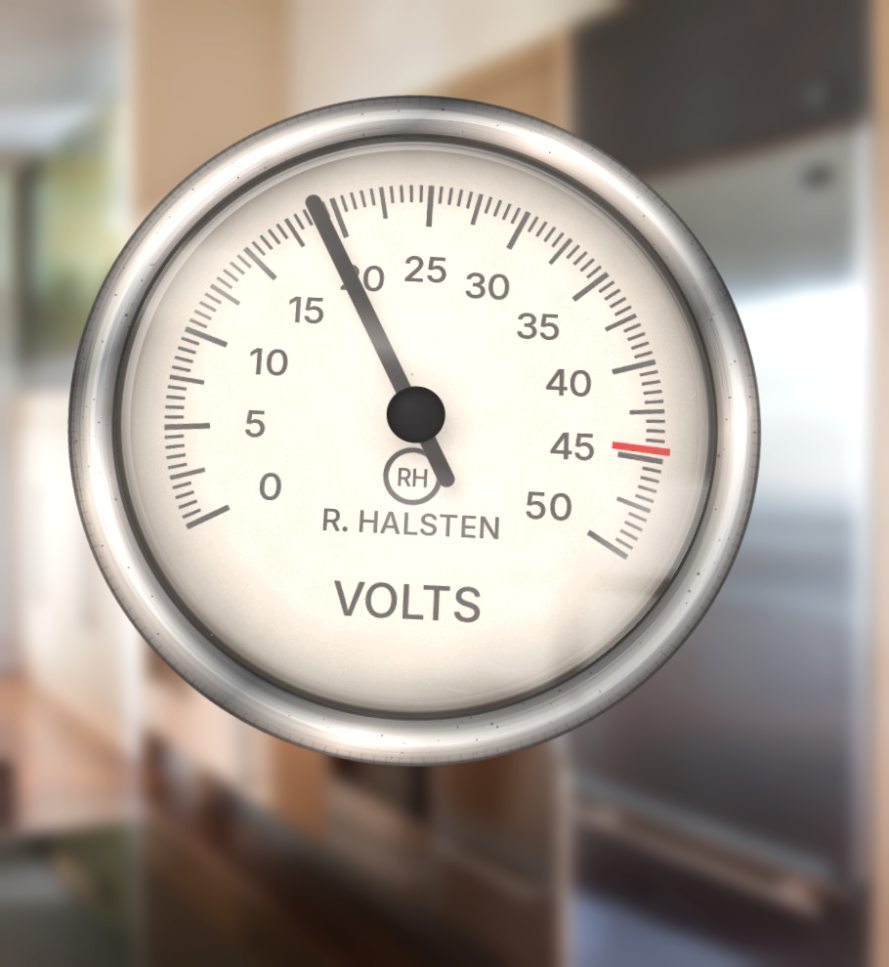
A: 19V
